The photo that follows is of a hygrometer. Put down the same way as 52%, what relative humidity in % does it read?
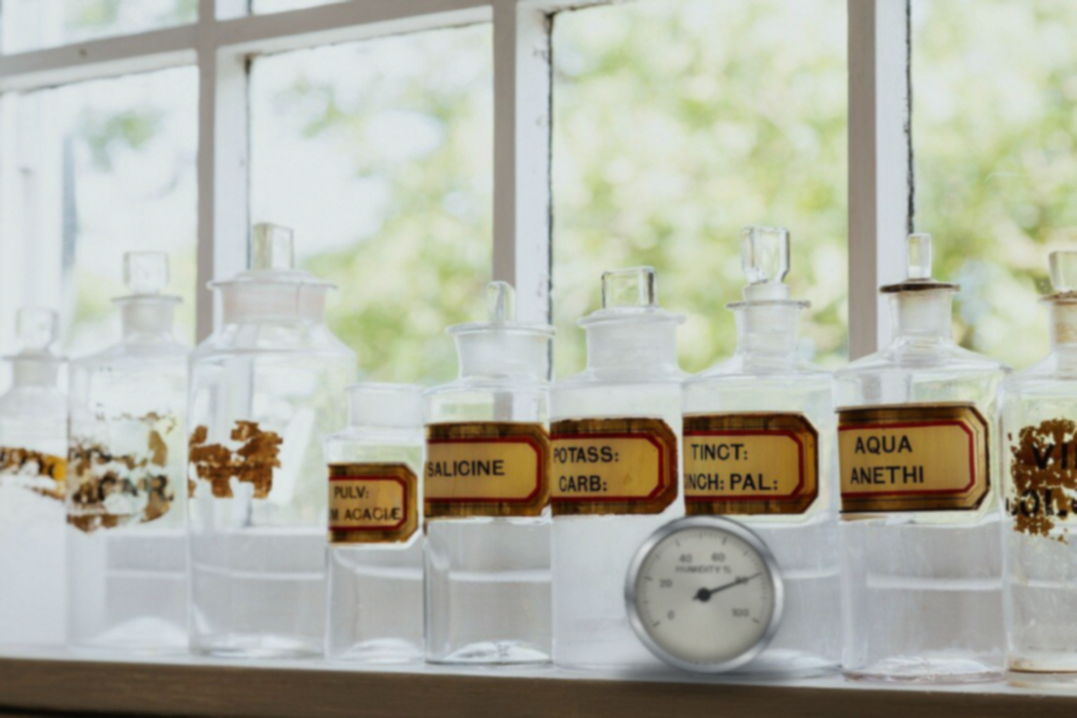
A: 80%
